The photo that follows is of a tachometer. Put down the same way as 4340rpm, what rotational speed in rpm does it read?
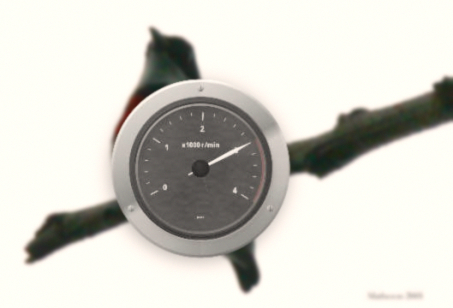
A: 3000rpm
